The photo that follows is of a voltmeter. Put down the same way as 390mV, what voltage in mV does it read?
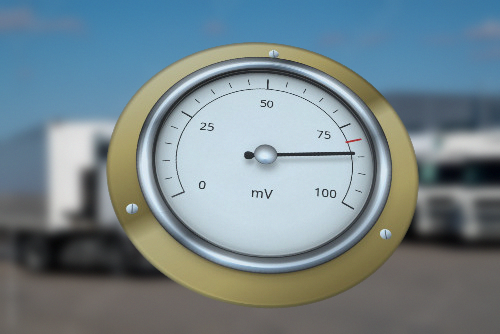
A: 85mV
